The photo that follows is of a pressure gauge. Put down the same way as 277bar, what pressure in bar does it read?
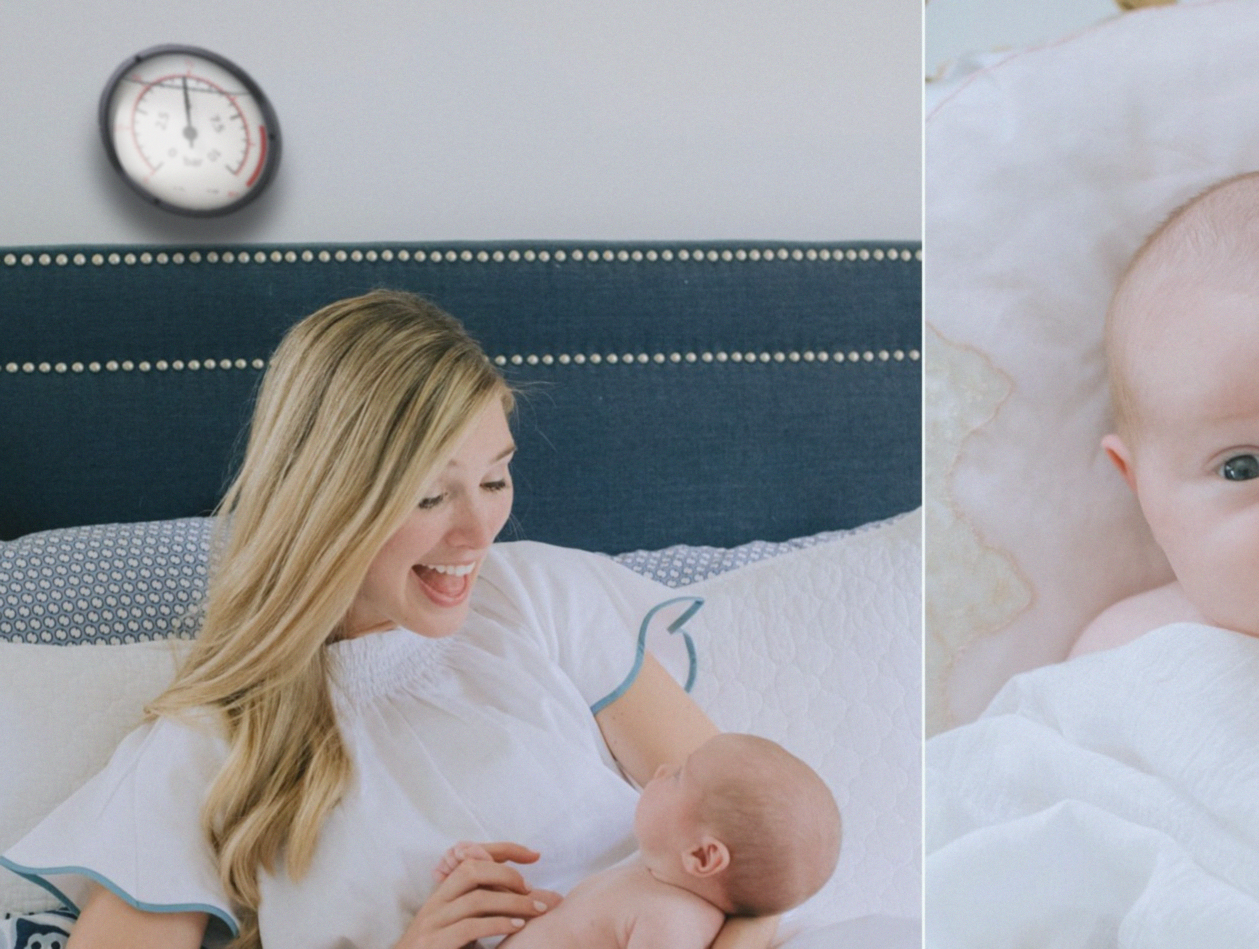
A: 5bar
